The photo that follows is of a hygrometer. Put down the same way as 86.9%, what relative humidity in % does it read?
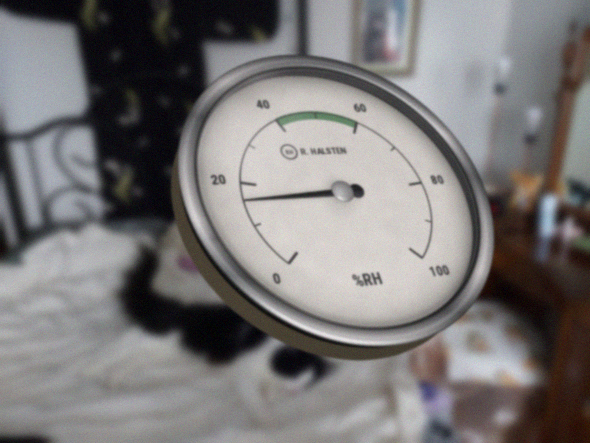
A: 15%
